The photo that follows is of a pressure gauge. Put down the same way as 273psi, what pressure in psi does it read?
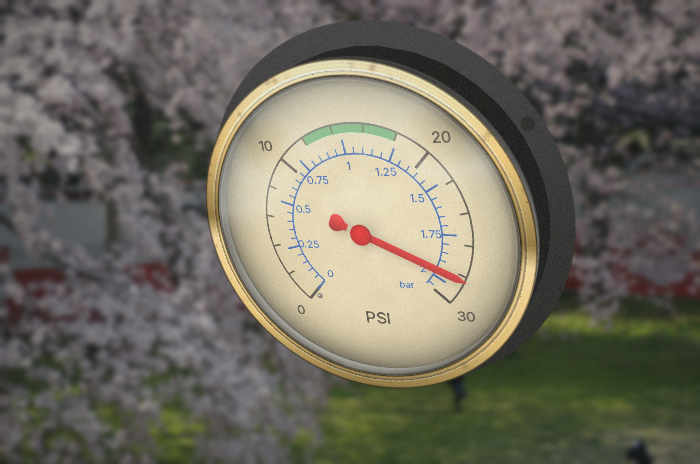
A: 28psi
